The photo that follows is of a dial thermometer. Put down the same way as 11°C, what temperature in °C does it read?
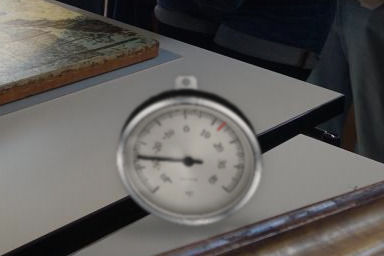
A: -25°C
